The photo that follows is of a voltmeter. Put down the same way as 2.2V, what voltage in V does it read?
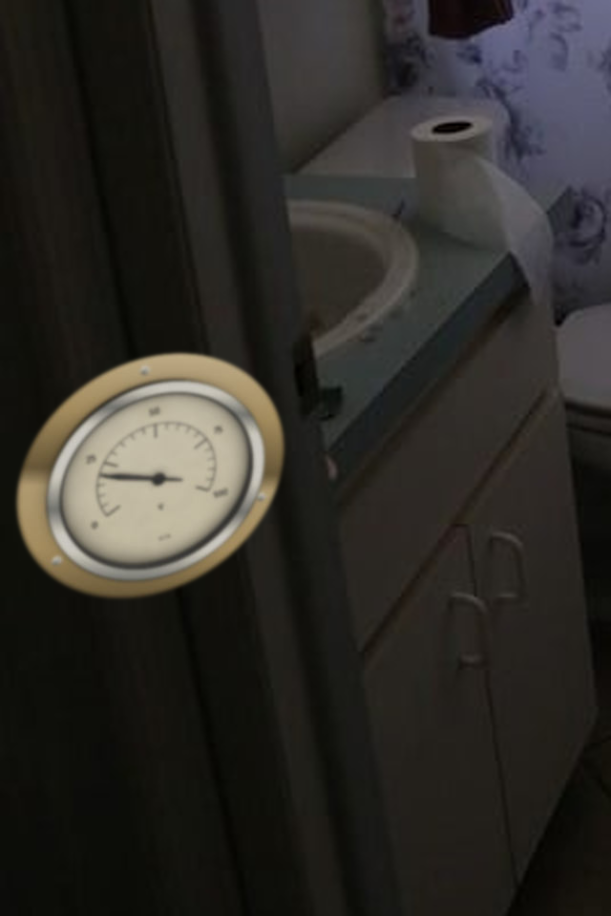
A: 20V
